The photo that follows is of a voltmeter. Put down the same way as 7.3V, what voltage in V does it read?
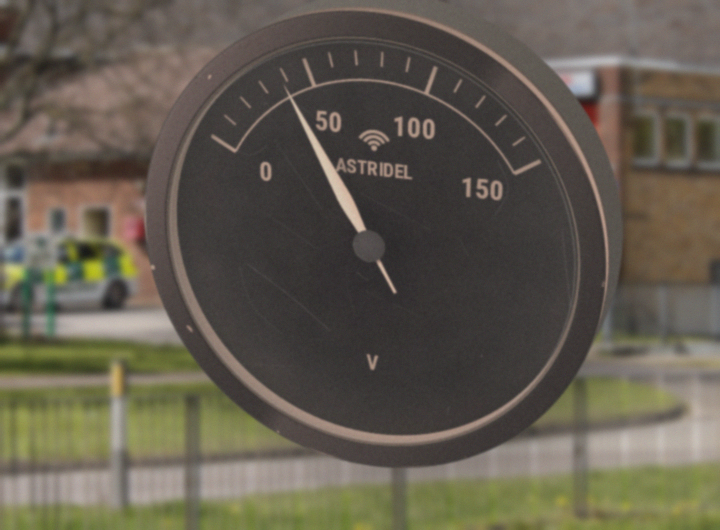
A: 40V
